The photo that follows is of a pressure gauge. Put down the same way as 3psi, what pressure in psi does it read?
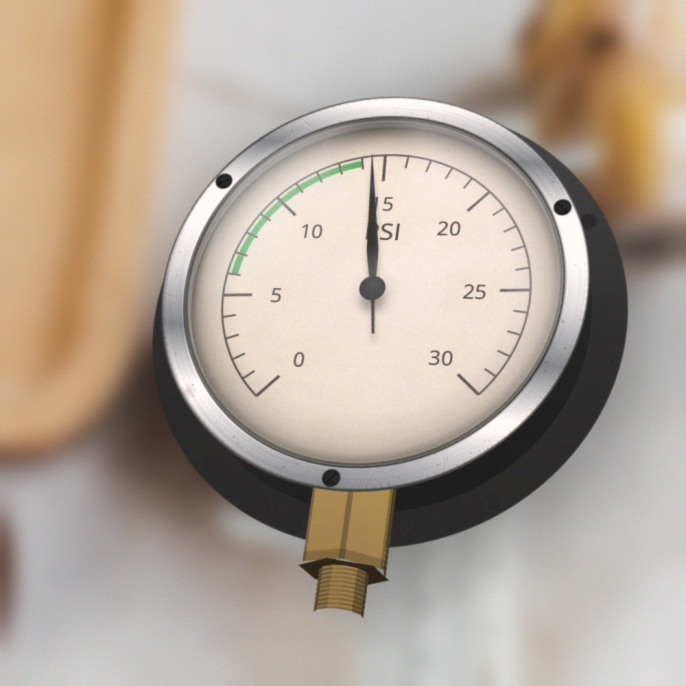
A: 14.5psi
